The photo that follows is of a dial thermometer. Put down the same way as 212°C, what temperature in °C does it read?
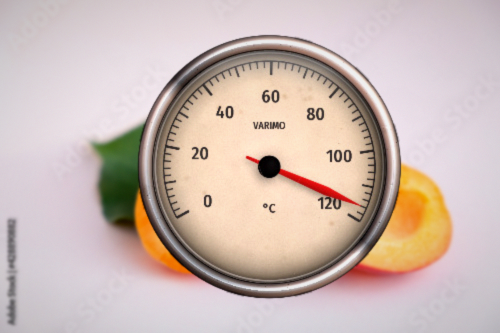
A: 116°C
